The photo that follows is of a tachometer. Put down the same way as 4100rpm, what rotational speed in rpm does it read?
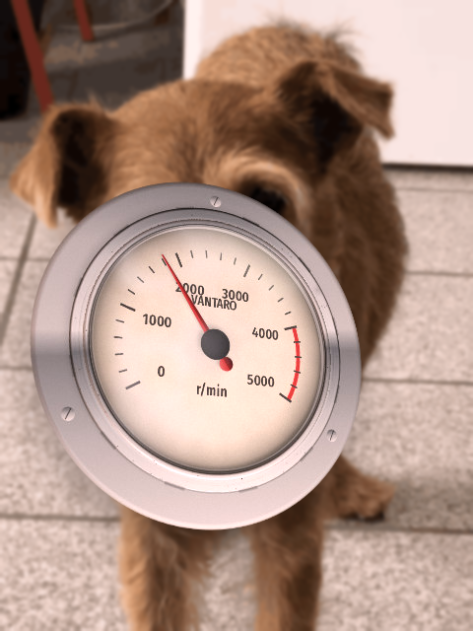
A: 1800rpm
